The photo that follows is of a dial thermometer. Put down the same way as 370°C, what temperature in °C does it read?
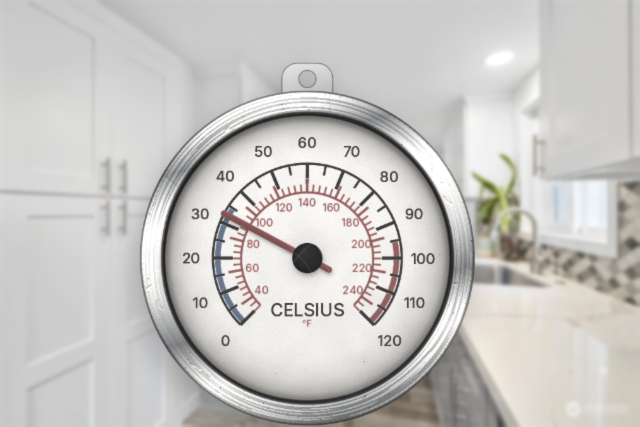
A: 32.5°C
